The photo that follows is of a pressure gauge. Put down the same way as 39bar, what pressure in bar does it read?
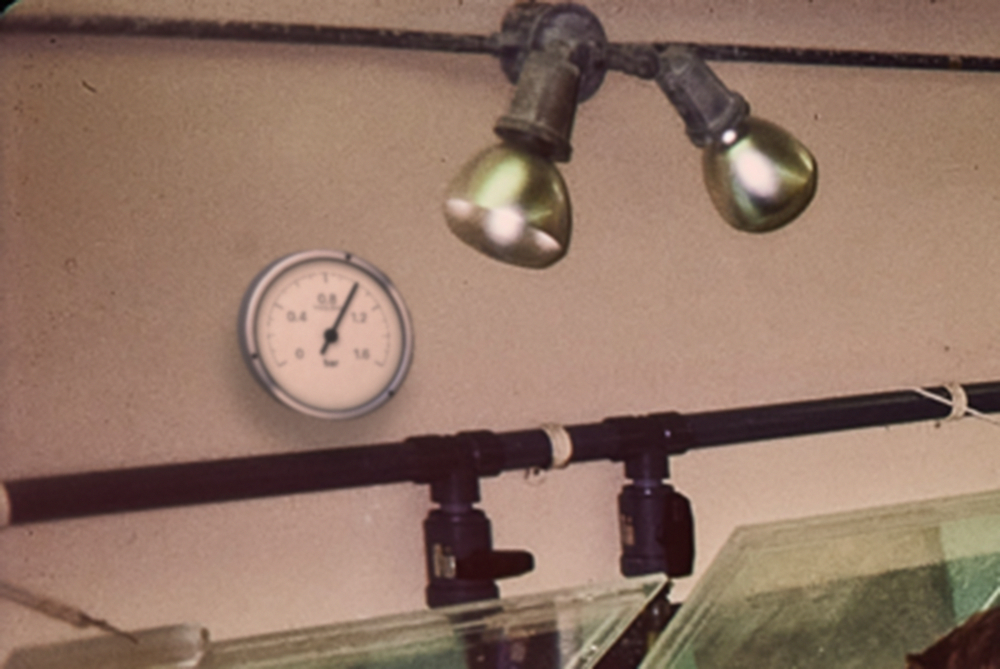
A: 1bar
